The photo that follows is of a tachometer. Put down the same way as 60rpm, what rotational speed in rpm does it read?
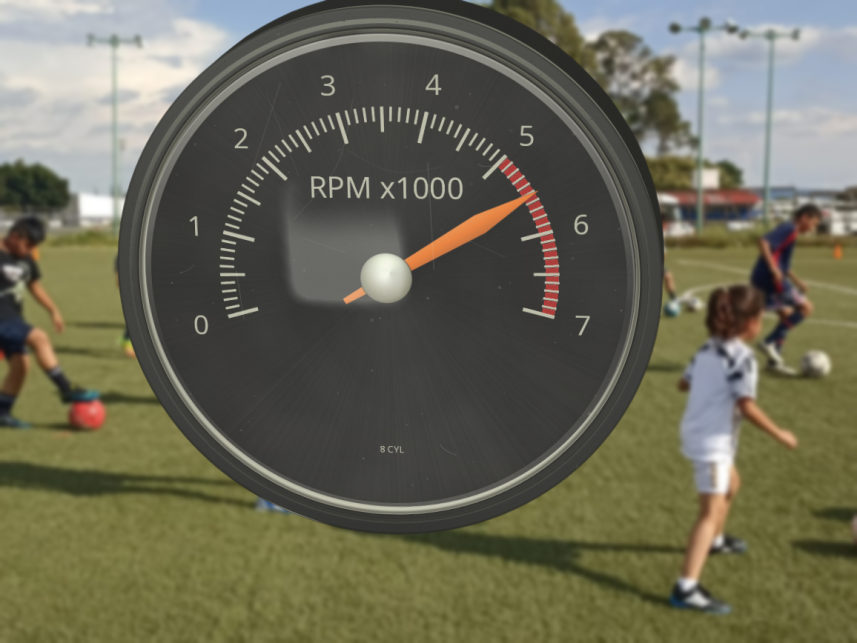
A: 5500rpm
